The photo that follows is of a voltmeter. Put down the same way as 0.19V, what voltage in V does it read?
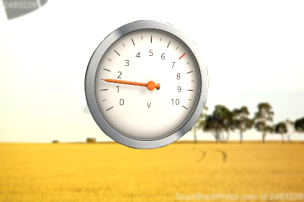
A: 1.5V
